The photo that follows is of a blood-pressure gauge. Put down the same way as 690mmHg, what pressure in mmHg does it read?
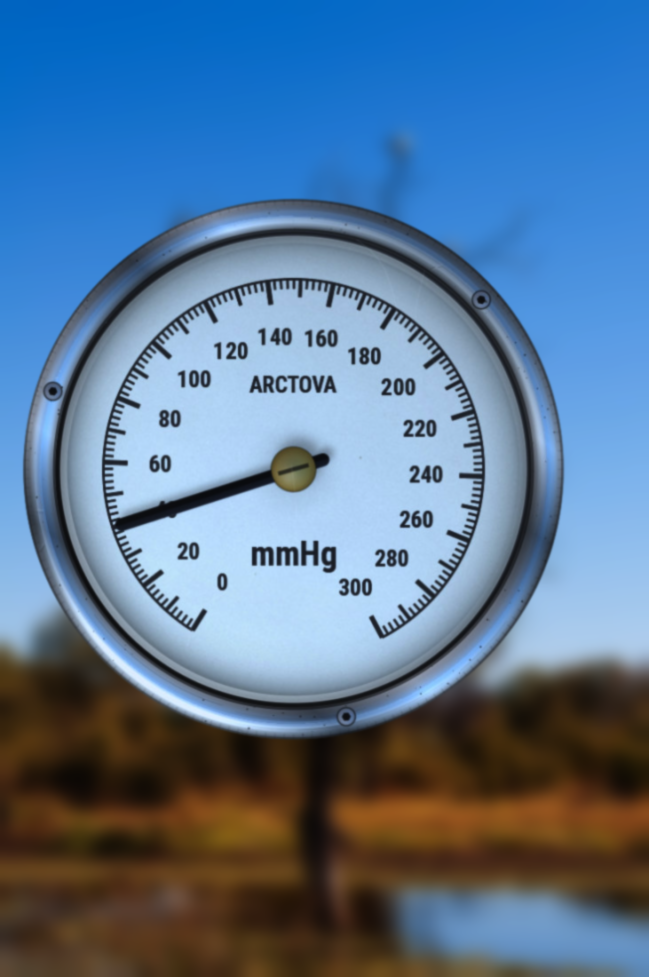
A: 40mmHg
